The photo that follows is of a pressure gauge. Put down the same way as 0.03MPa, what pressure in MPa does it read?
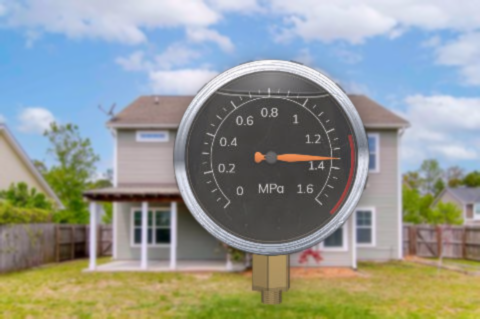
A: 1.35MPa
